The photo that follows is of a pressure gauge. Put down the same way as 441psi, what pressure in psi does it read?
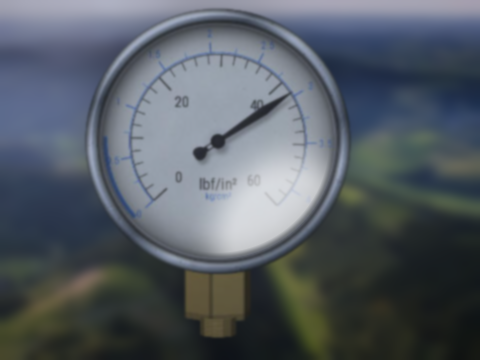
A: 42psi
